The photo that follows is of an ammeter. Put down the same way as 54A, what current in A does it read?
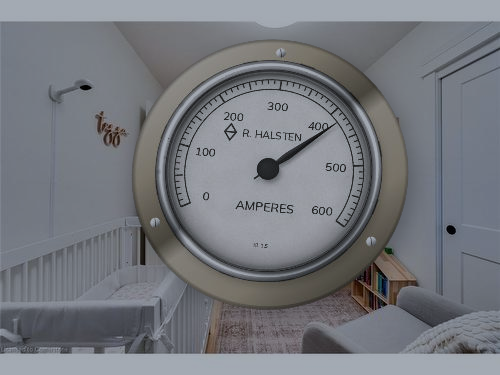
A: 420A
